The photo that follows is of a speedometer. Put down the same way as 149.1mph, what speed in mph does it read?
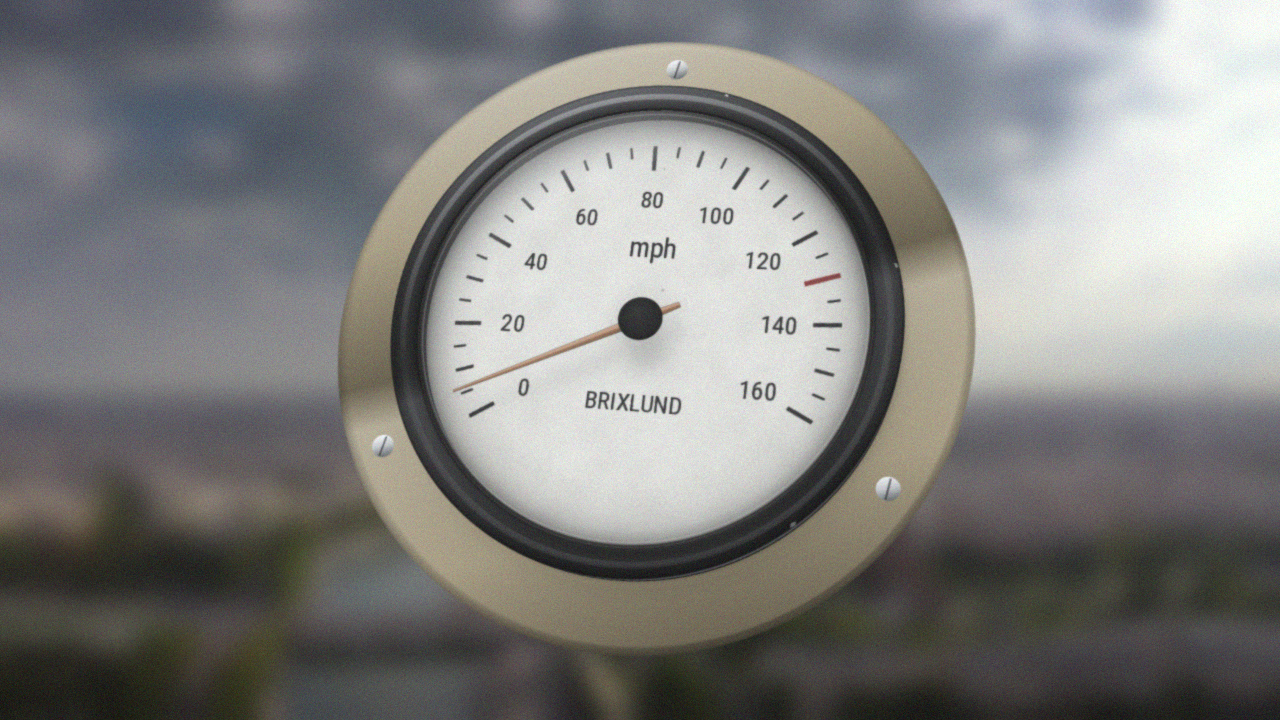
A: 5mph
